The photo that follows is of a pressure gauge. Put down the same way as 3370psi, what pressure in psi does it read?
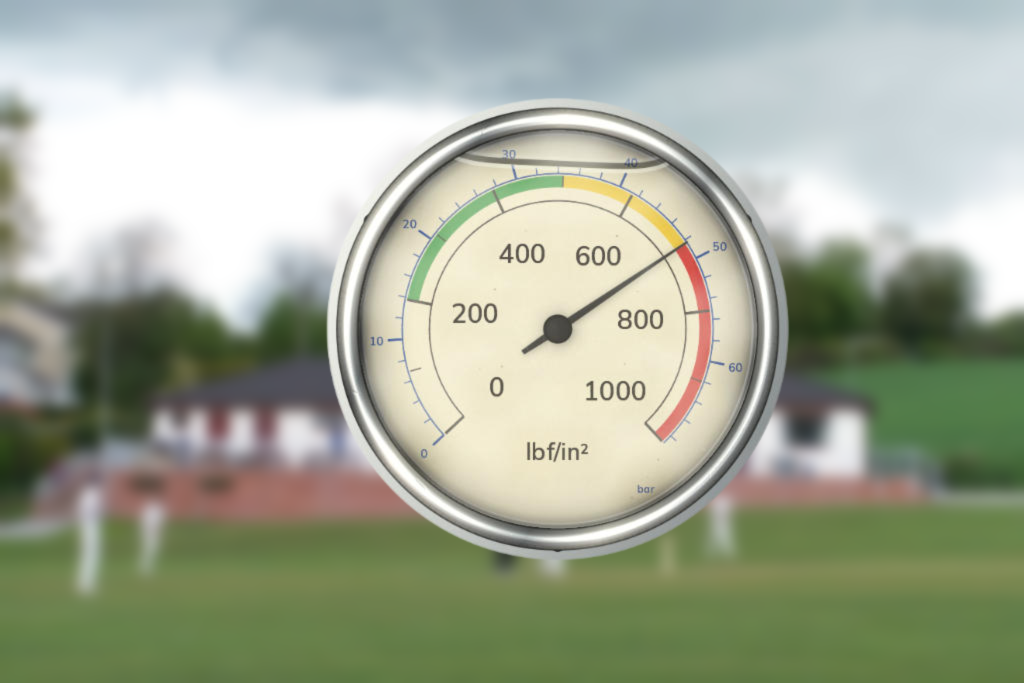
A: 700psi
